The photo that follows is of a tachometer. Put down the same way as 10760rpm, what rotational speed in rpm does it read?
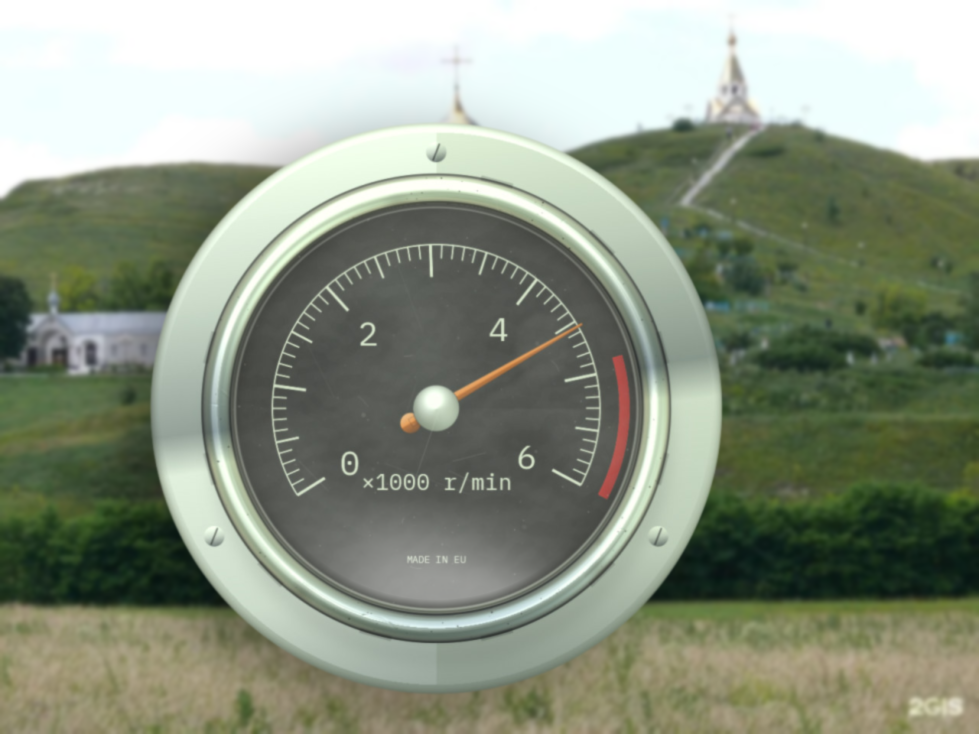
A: 4550rpm
